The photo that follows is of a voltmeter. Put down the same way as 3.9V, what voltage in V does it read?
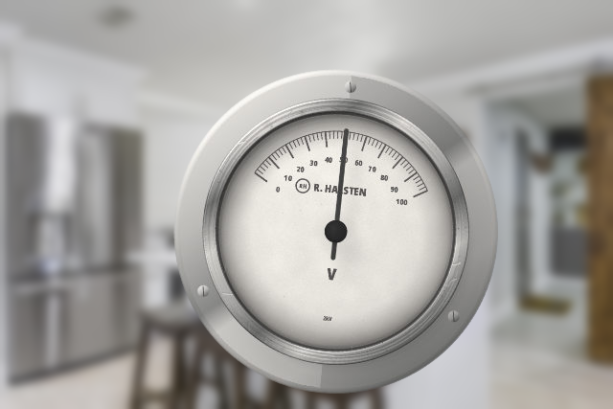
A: 50V
